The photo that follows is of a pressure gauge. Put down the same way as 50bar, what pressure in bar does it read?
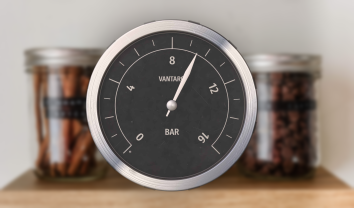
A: 9.5bar
